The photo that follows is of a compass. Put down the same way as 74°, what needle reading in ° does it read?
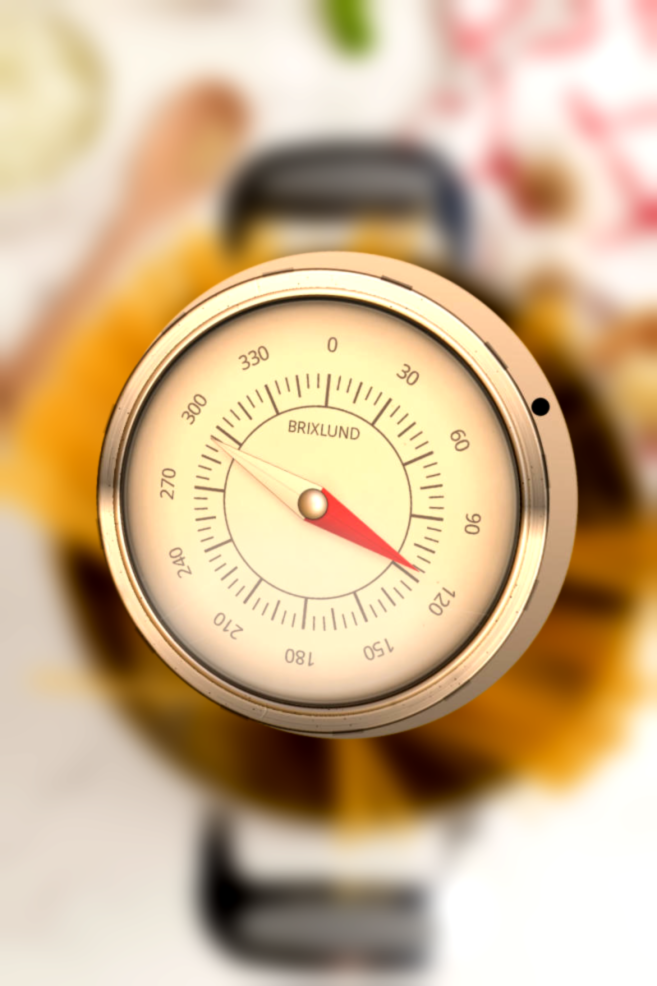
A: 115°
